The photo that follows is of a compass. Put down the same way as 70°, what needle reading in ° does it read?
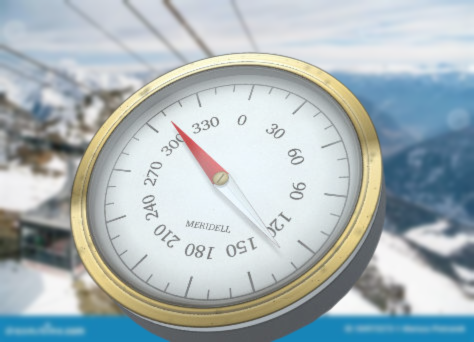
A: 310°
